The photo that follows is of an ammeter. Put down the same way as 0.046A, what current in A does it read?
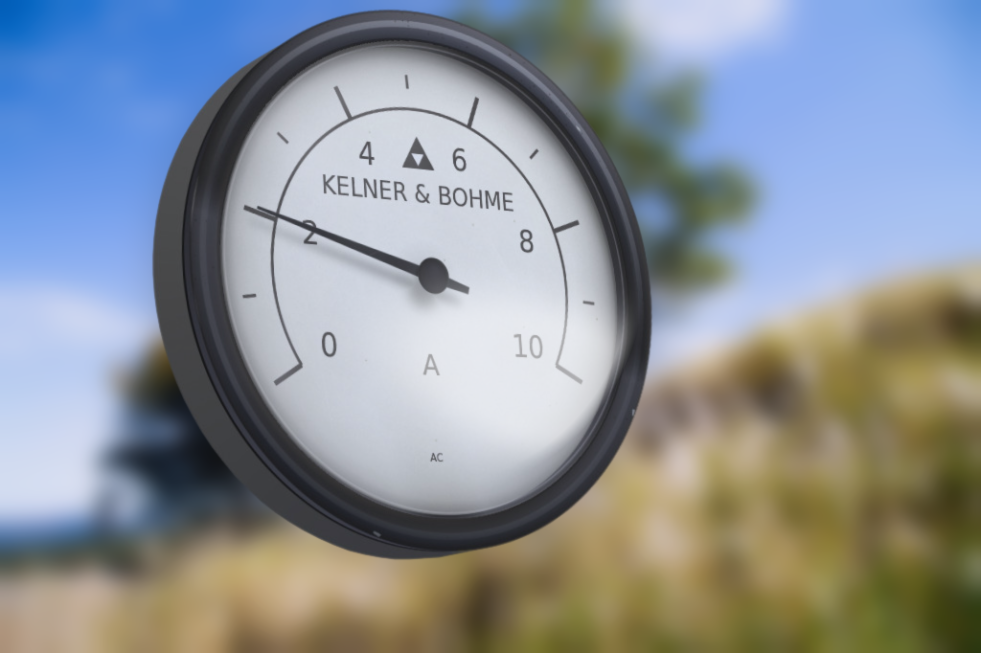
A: 2A
